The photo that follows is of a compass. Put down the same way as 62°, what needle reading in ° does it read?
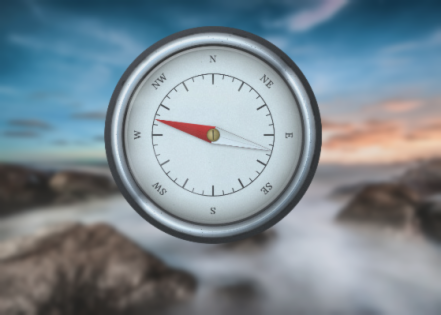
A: 285°
